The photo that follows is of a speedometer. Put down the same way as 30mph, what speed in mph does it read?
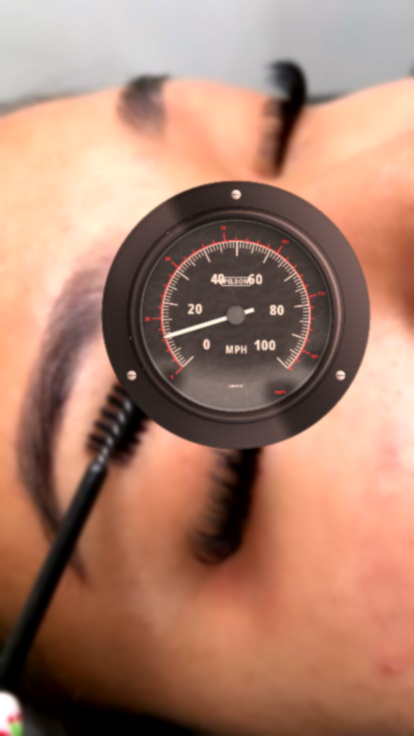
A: 10mph
